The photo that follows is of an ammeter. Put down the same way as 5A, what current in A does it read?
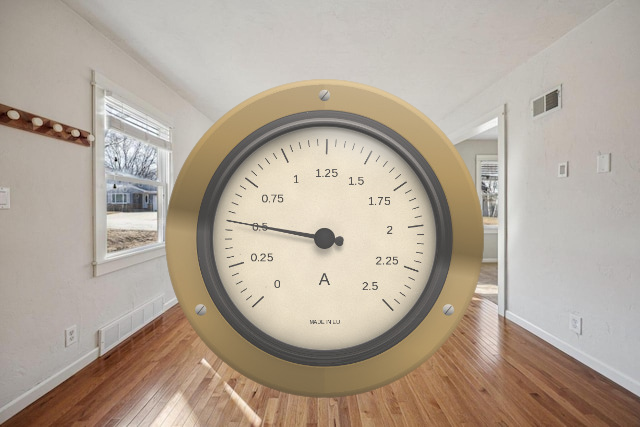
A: 0.5A
